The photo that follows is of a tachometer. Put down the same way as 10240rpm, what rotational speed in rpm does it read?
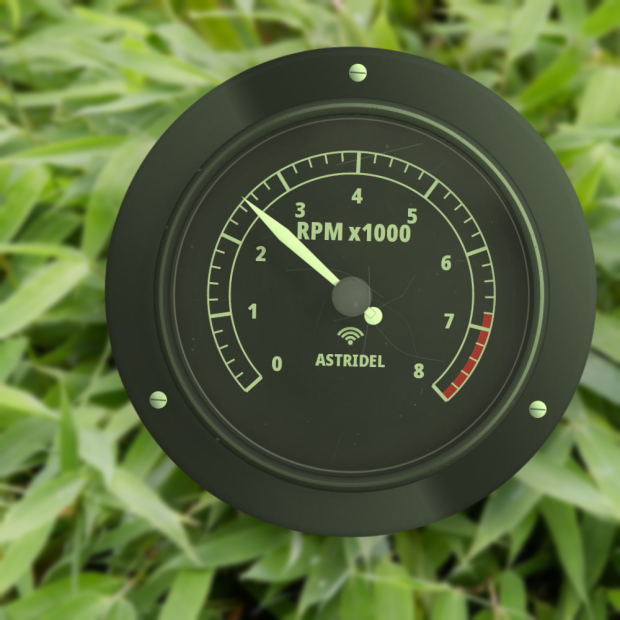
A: 2500rpm
